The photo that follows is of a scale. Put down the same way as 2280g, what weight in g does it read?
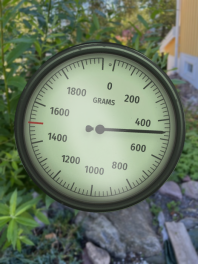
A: 460g
